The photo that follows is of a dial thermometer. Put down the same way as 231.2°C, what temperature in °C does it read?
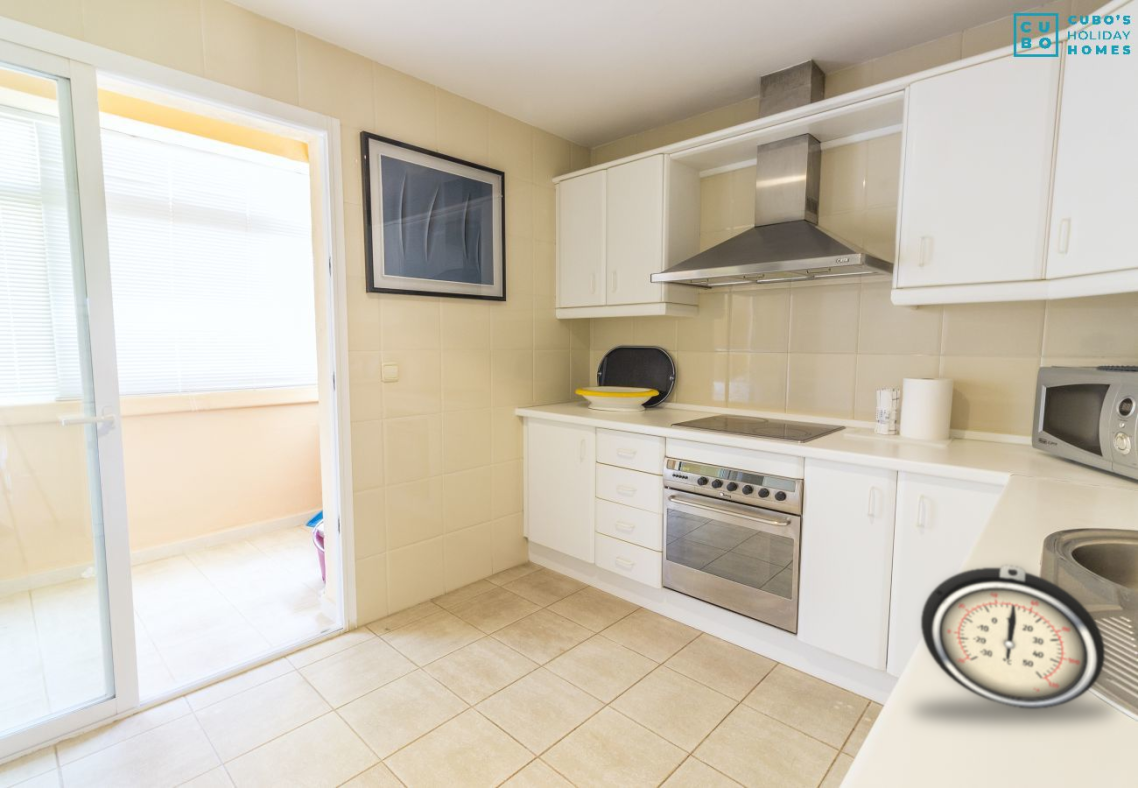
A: 10°C
